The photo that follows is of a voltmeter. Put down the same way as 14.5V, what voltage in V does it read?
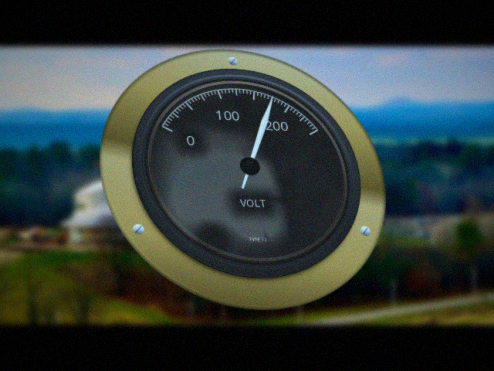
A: 175V
